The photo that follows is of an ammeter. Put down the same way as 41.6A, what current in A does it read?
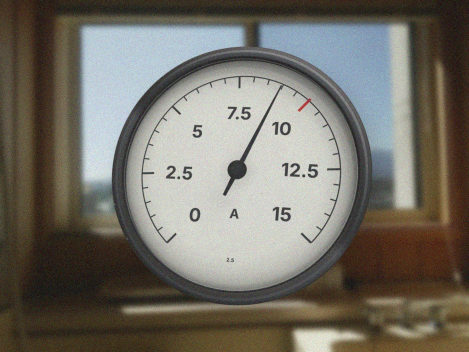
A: 9A
